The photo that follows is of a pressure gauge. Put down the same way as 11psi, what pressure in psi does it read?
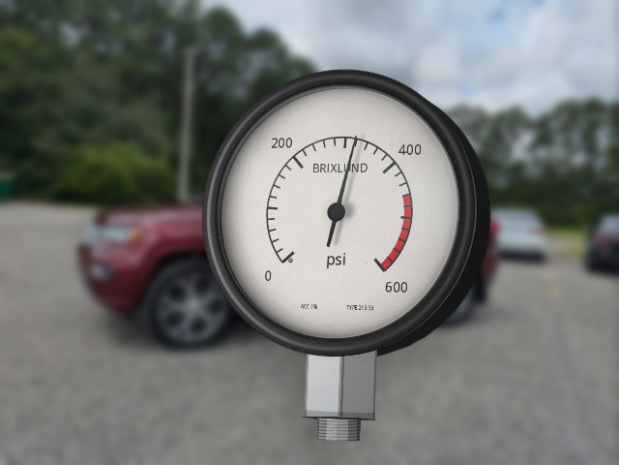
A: 320psi
